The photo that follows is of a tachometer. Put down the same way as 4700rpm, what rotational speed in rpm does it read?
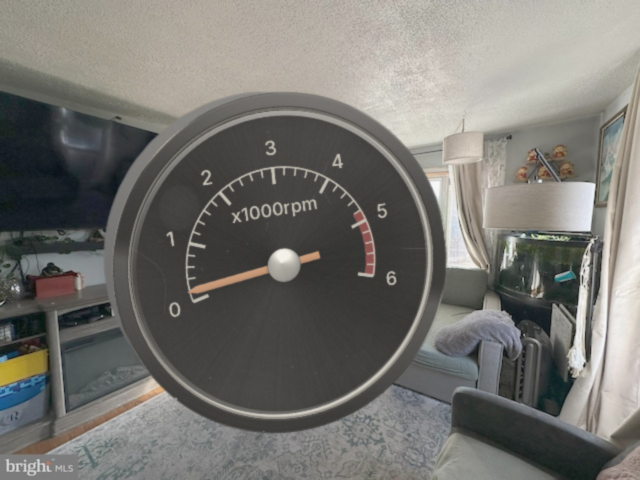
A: 200rpm
